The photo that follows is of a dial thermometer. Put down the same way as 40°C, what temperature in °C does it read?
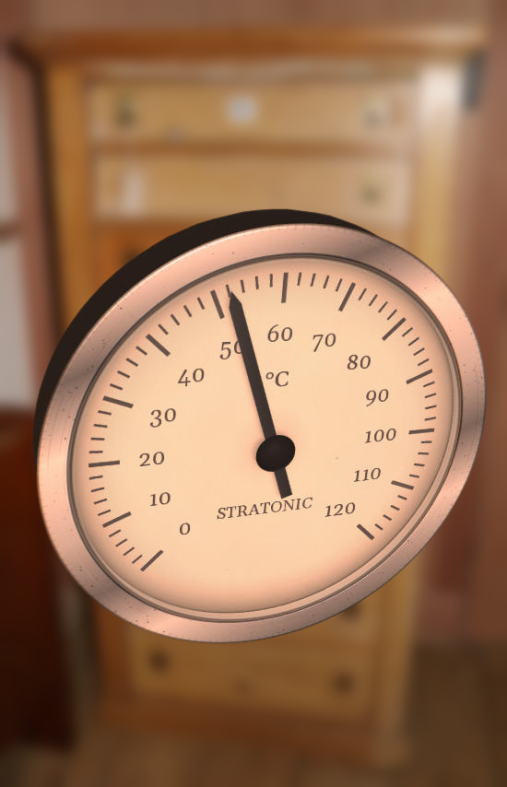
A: 52°C
